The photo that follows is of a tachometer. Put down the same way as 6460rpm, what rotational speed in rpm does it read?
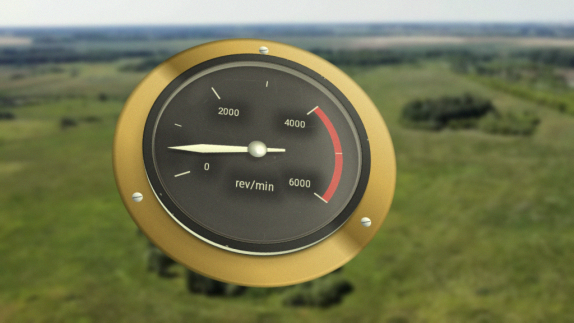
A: 500rpm
